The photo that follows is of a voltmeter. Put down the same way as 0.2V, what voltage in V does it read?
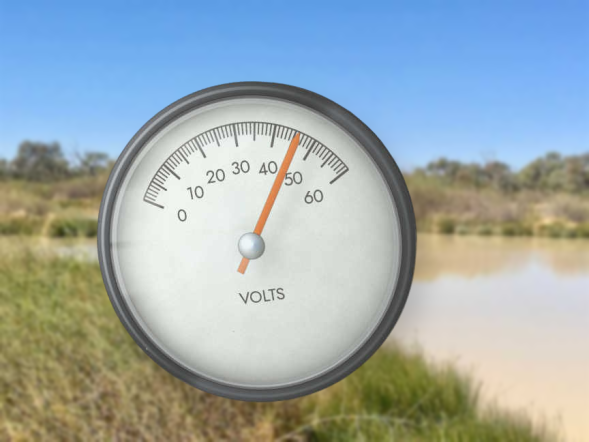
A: 46V
